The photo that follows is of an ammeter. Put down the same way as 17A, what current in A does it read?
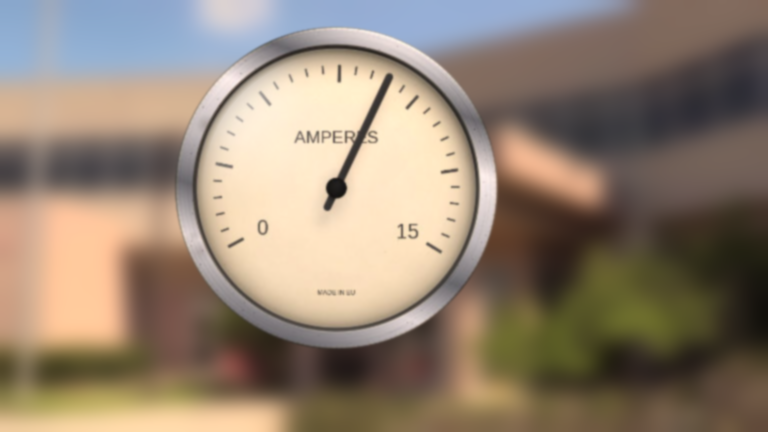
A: 9A
